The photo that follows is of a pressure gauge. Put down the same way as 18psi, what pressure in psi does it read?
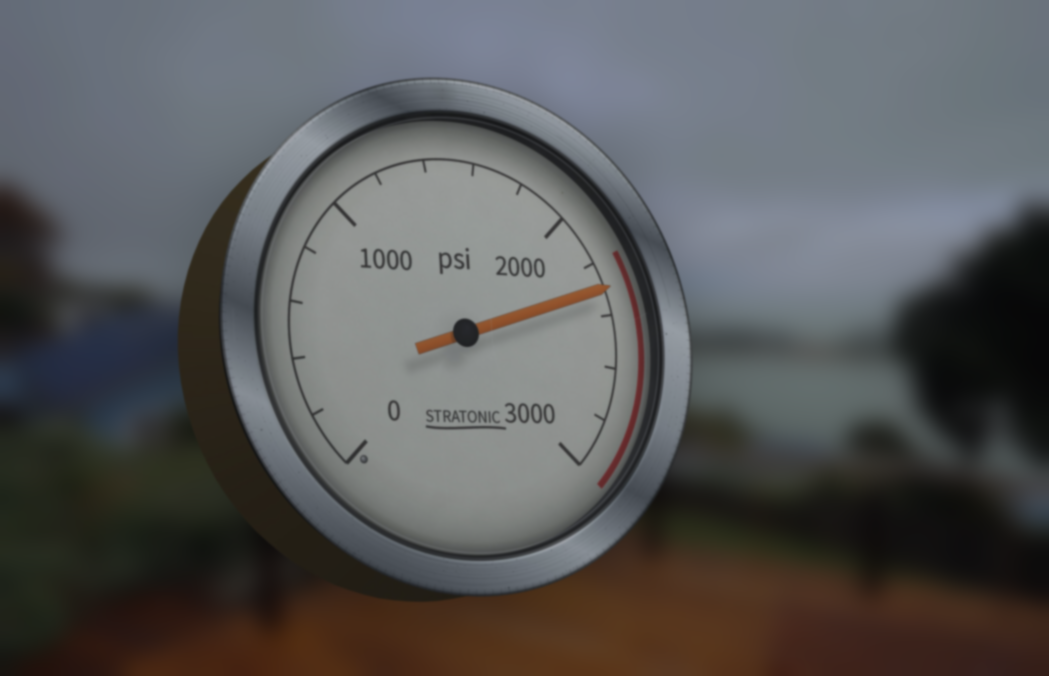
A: 2300psi
